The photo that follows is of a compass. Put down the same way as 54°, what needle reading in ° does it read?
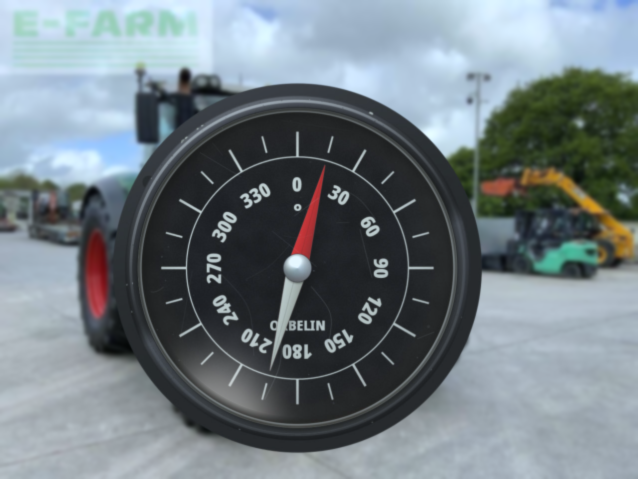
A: 15°
